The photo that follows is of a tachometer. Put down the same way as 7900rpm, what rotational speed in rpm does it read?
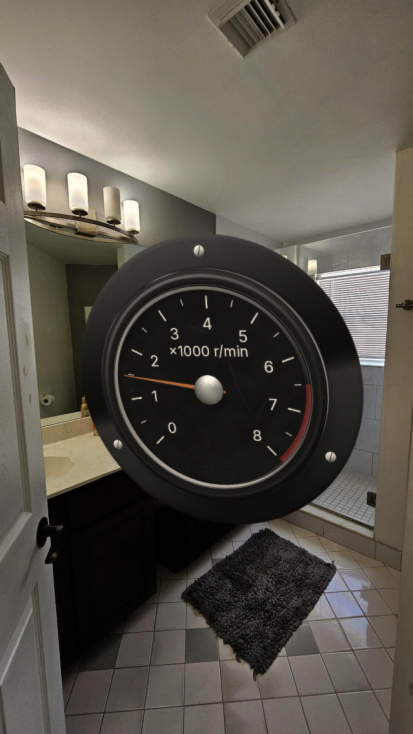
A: 1500rpm
